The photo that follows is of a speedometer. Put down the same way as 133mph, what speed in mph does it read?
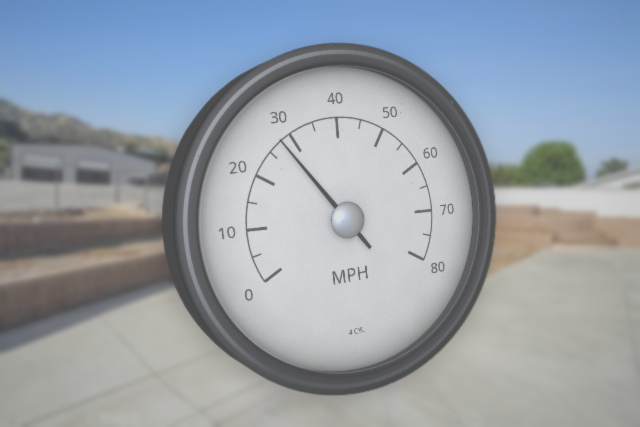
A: 27.5mph
